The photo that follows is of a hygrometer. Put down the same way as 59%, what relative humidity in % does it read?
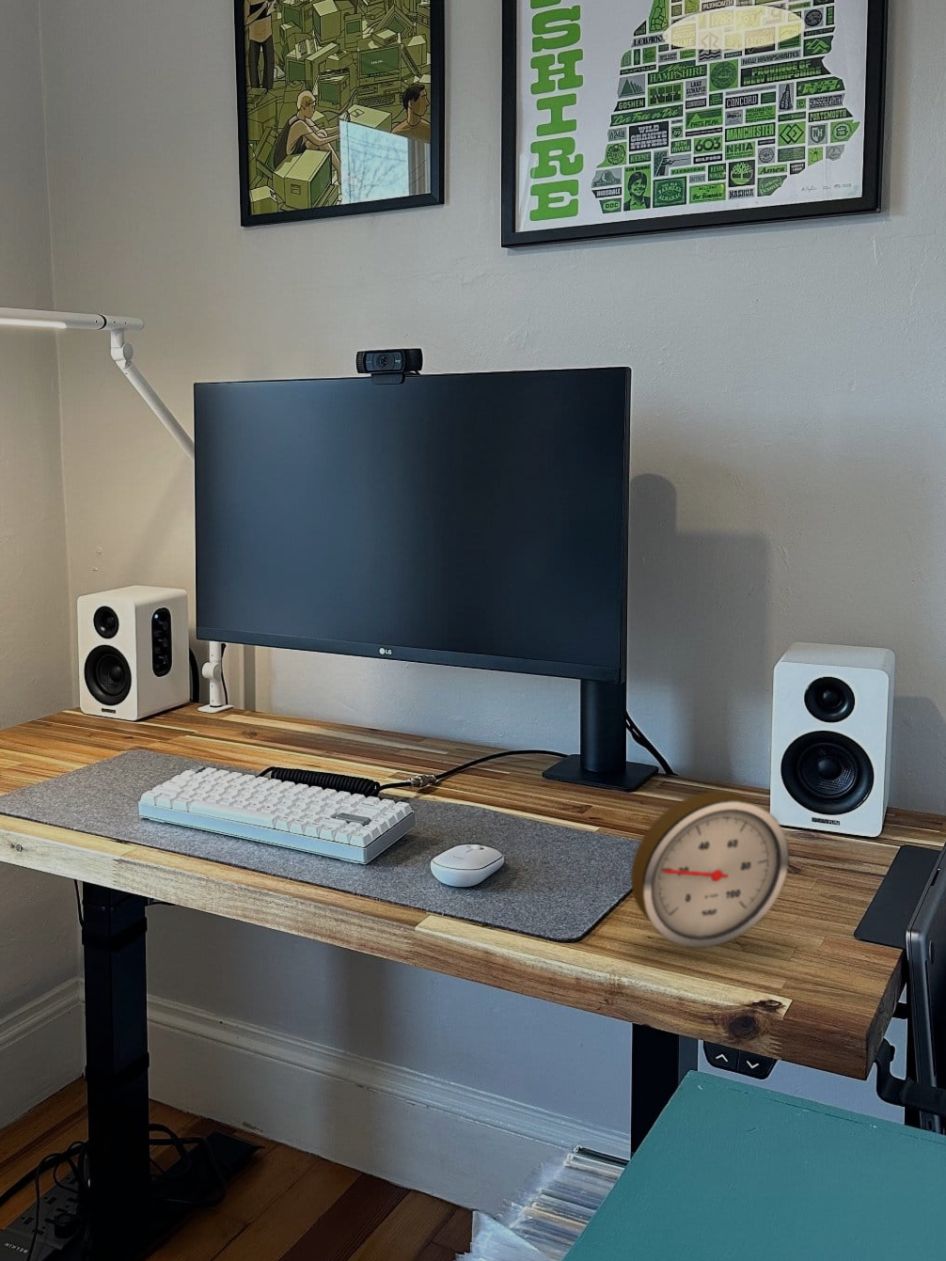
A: 20%
